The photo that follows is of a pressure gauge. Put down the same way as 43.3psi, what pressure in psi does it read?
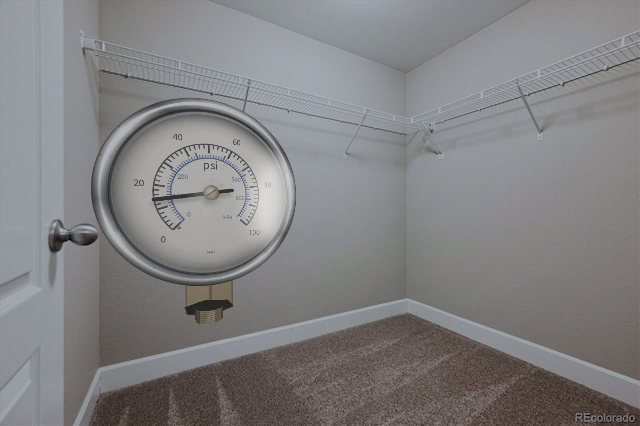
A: 14psi
